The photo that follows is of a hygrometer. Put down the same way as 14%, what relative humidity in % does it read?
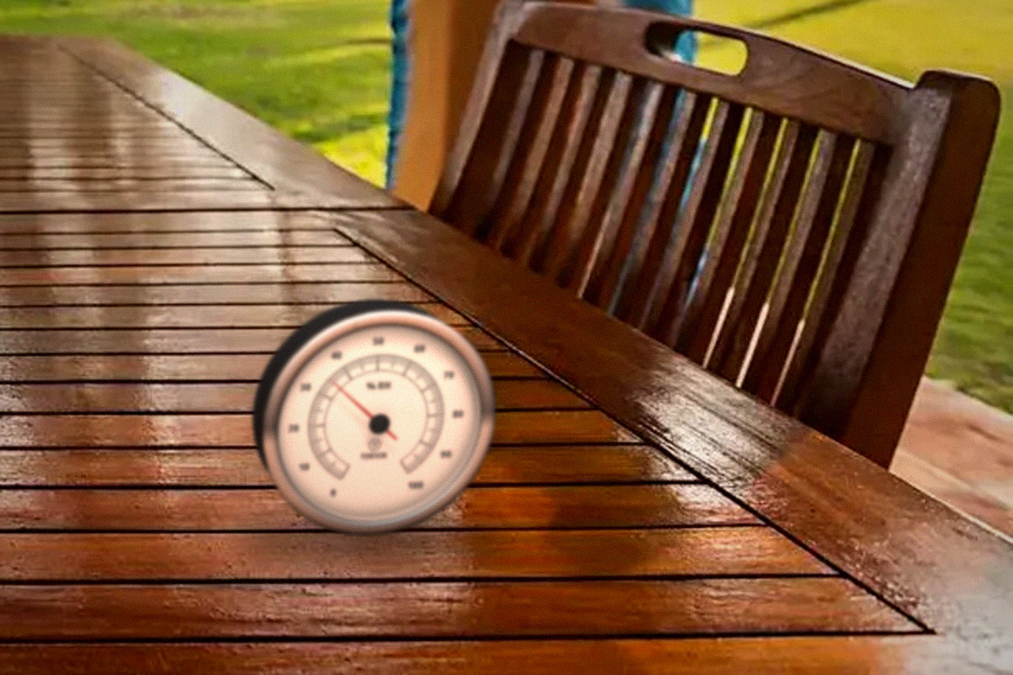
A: 35%
